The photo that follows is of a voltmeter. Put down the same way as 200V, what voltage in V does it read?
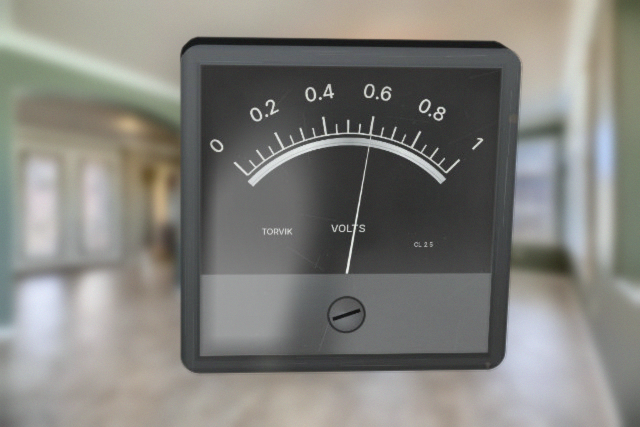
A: 0.6V
